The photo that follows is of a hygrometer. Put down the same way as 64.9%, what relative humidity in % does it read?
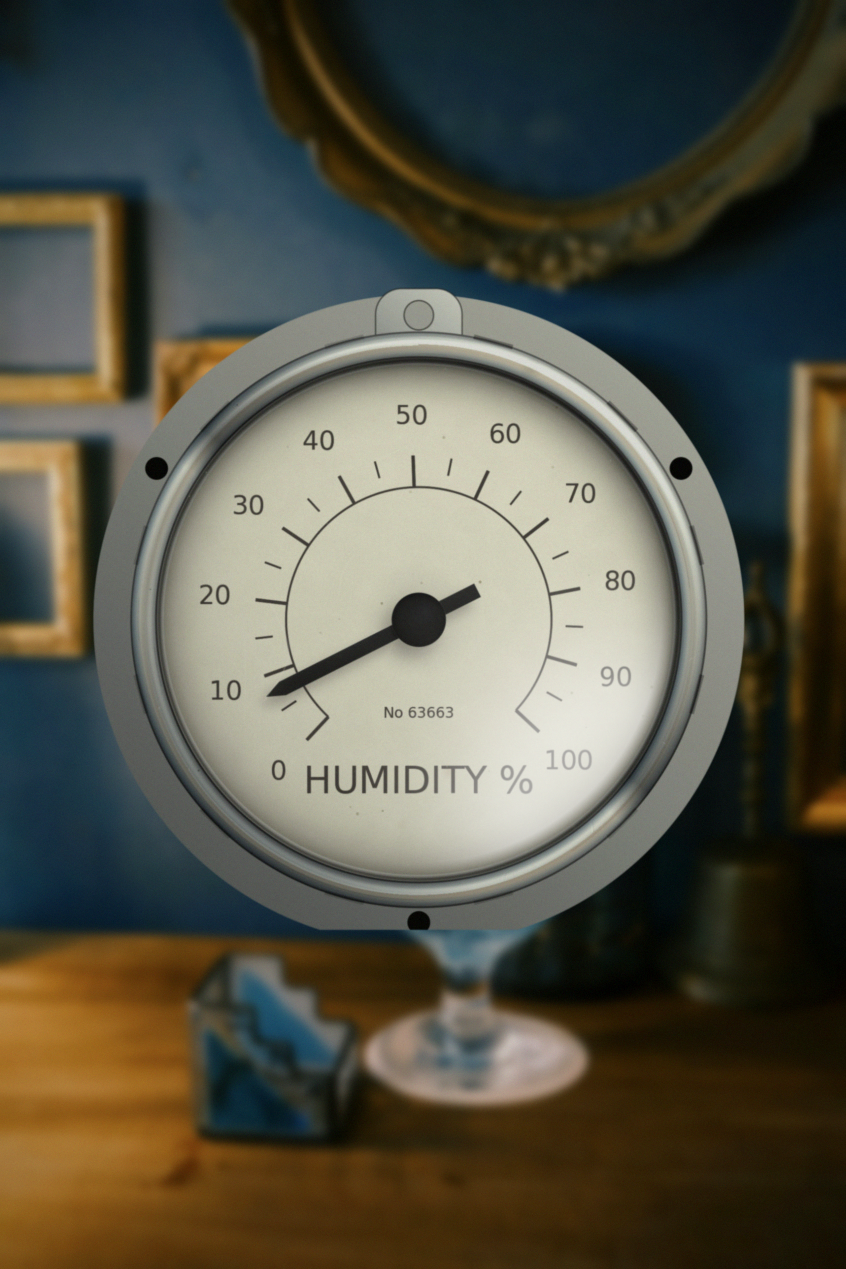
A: 7.5%
